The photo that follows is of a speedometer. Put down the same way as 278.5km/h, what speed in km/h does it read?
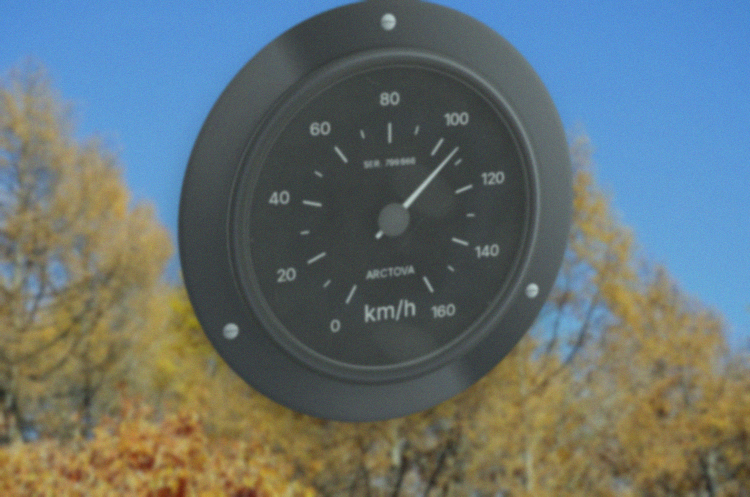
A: 105km/h
